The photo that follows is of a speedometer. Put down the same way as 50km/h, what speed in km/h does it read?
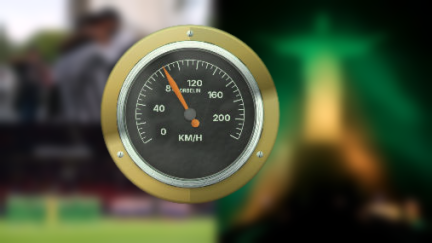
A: 85km/h
